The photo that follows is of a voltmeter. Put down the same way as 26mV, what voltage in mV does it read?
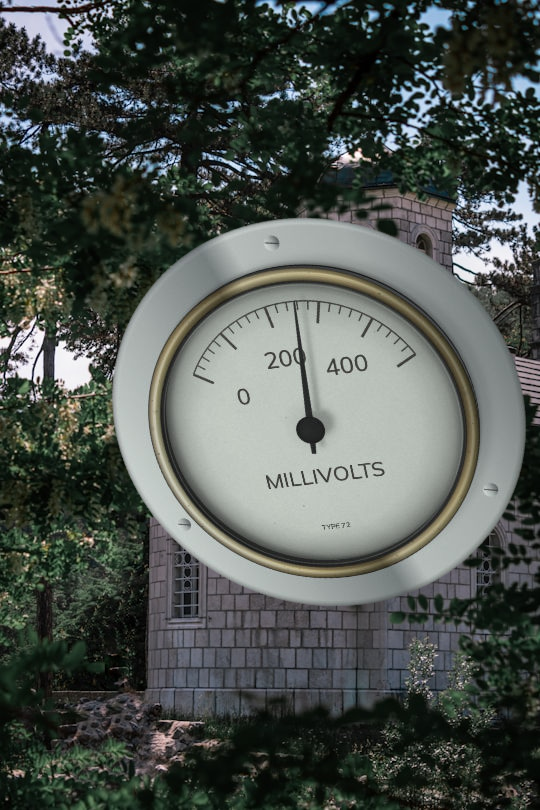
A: 260mV
